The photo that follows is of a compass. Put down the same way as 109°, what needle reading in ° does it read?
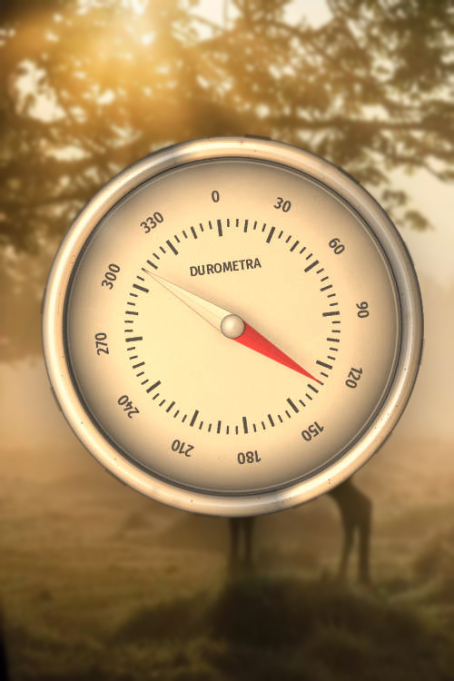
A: 130°
